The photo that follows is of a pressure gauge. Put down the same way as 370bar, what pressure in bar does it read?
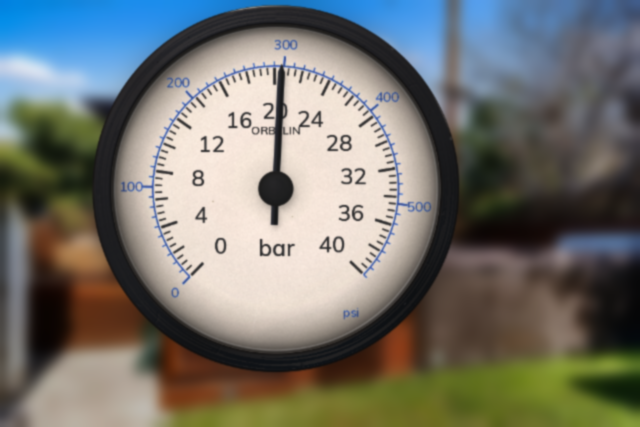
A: 20.5bar
